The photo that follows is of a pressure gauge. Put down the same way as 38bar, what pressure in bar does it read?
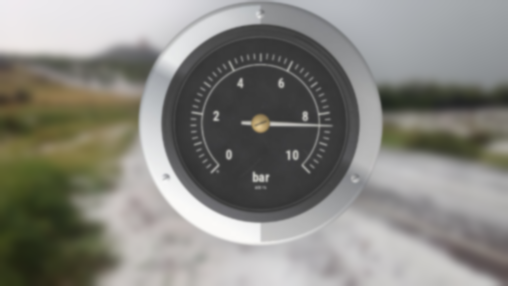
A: 8.4bar
